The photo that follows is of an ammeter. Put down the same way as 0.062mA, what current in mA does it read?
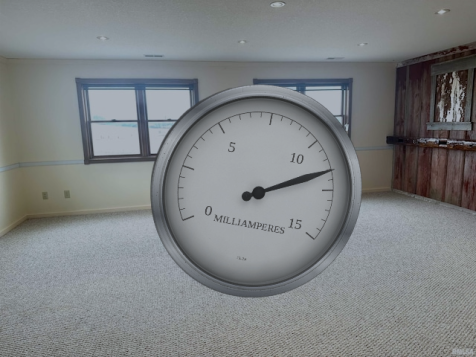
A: 11.5mA
